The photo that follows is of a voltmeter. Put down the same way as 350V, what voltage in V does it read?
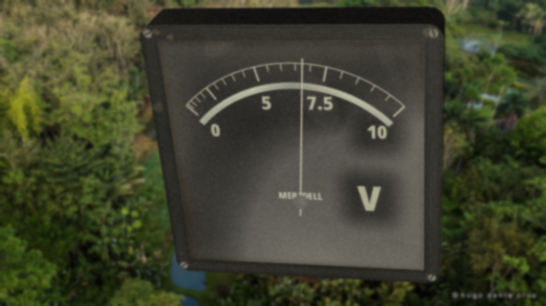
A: 6.75V
